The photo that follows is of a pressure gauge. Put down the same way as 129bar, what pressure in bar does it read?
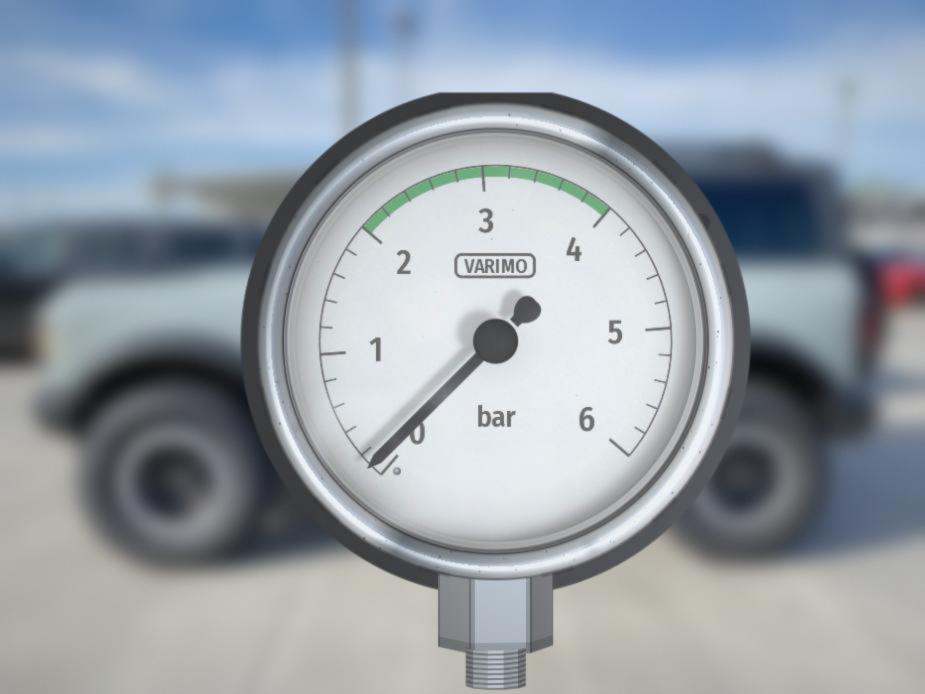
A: 0.1bar
